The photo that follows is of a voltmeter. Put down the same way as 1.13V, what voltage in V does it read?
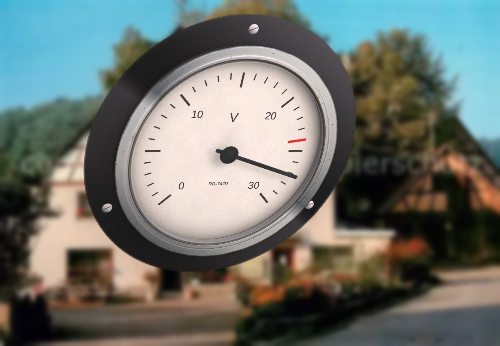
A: 27V
